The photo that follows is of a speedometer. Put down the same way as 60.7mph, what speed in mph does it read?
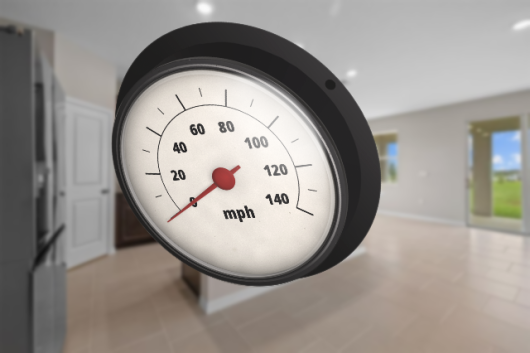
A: 0mph
